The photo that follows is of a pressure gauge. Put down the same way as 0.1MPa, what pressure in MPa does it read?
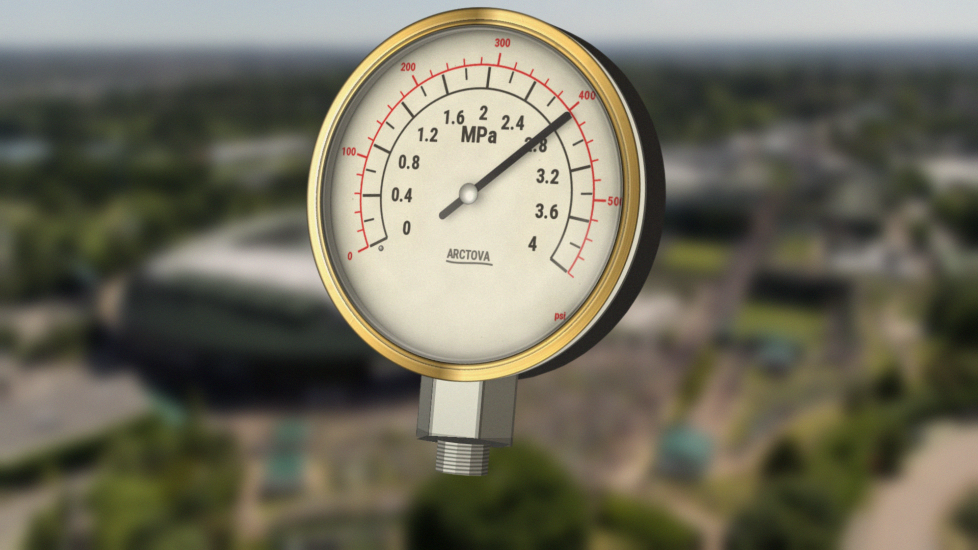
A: 2.8MPa
